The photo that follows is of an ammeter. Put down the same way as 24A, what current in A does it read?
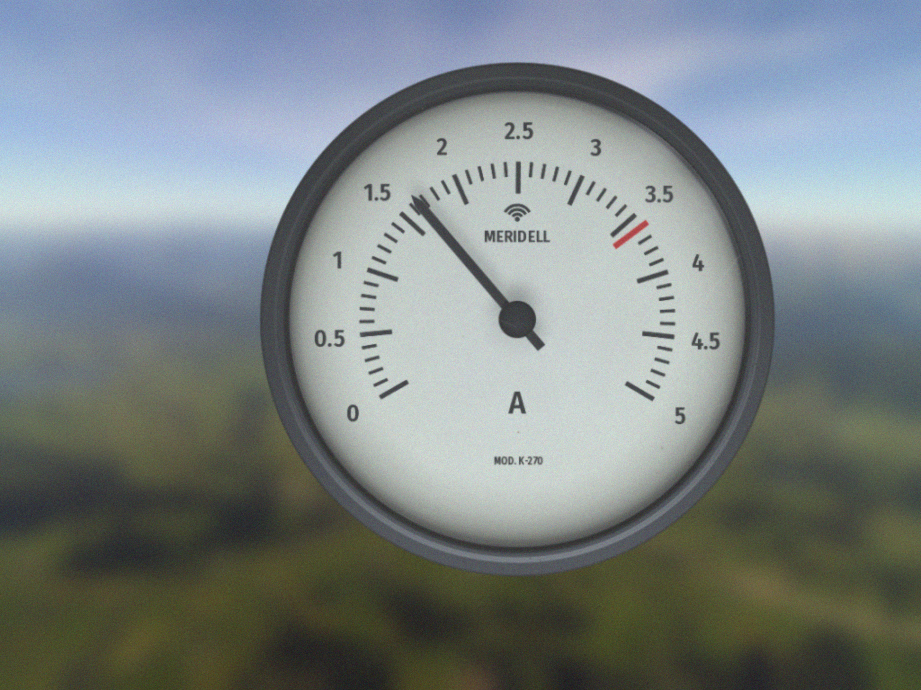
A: 1.65A
